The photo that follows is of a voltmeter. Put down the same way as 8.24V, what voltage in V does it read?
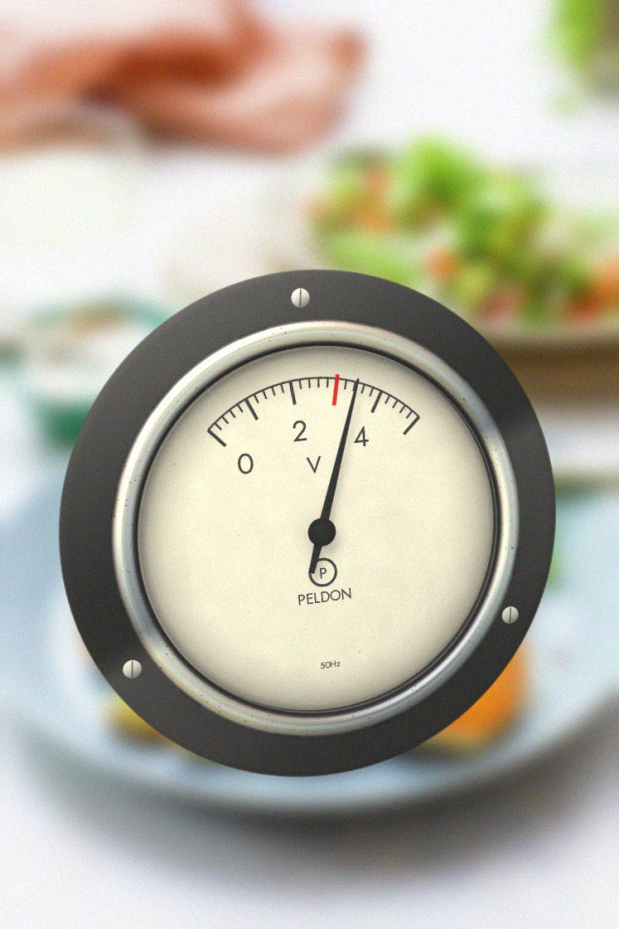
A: 3.4V
